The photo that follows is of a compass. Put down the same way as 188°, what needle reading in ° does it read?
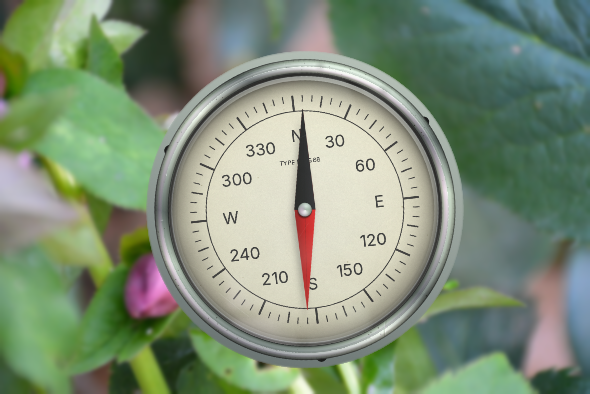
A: 185°
